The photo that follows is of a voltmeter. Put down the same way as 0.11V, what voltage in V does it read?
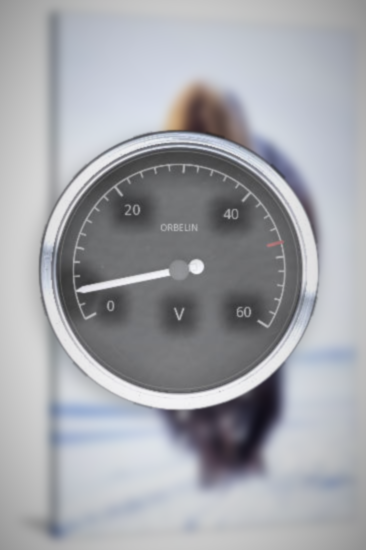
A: 4V
